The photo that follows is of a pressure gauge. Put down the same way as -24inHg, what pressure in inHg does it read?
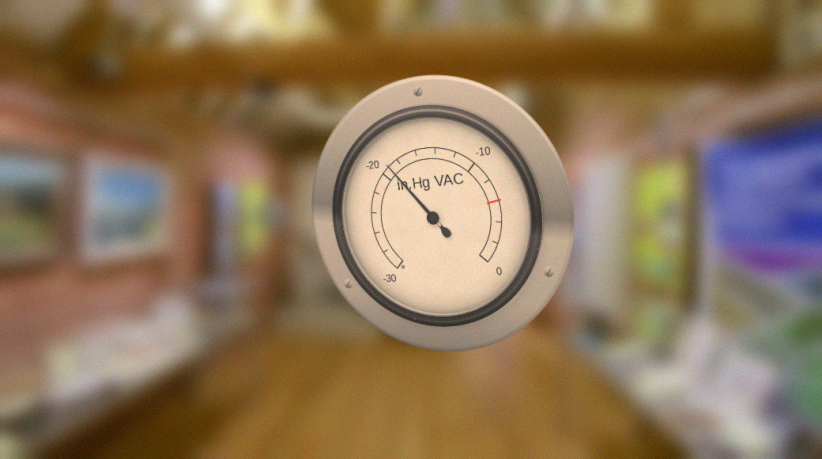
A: -19inHg
